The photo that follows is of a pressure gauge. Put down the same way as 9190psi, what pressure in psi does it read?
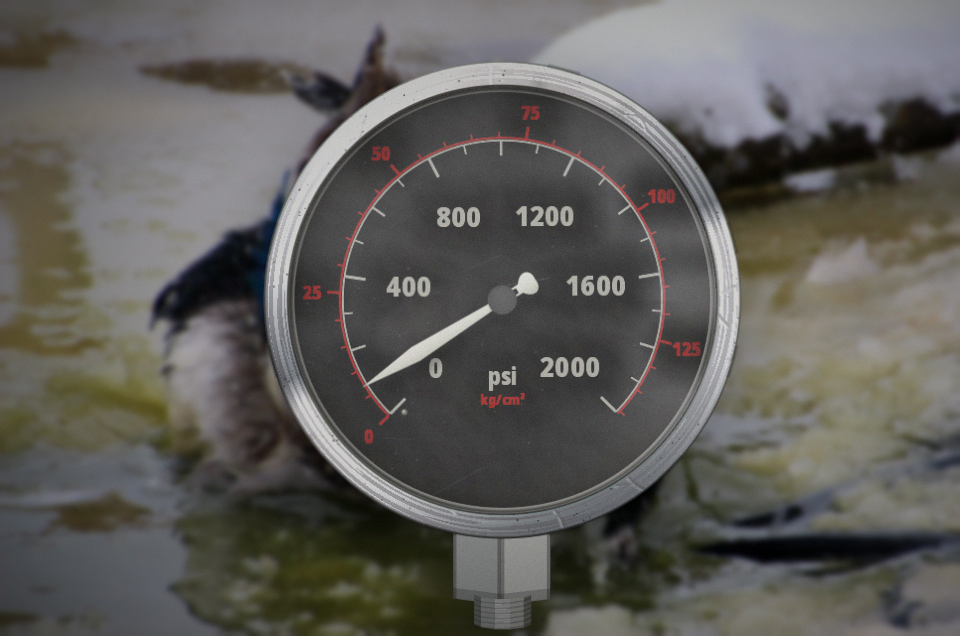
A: 100psi
